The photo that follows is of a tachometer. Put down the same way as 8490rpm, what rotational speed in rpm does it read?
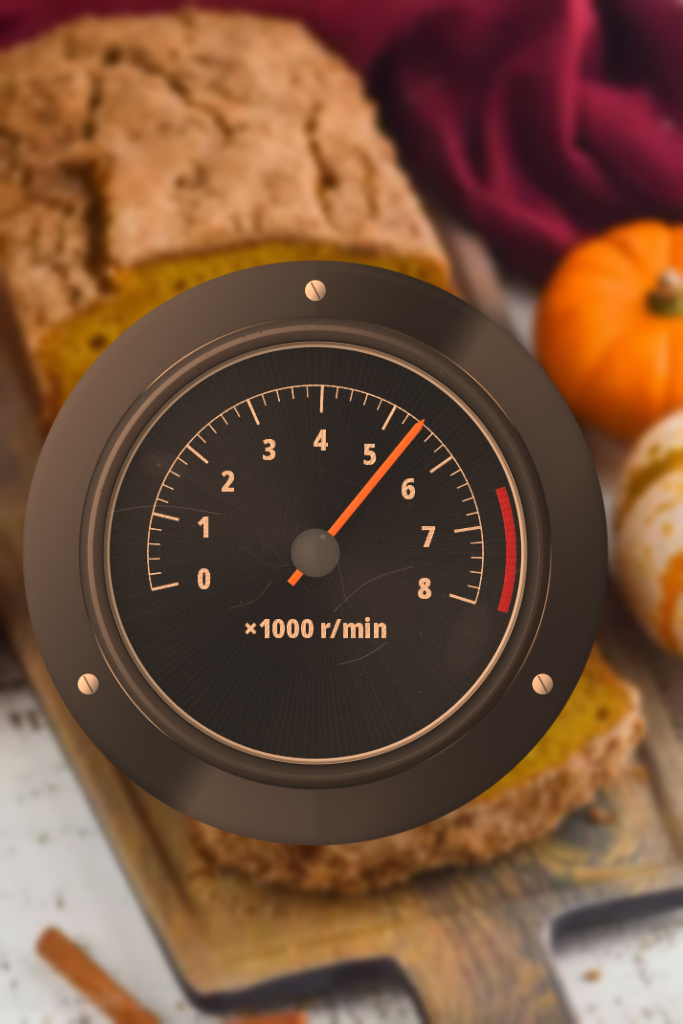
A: 5400rpm
